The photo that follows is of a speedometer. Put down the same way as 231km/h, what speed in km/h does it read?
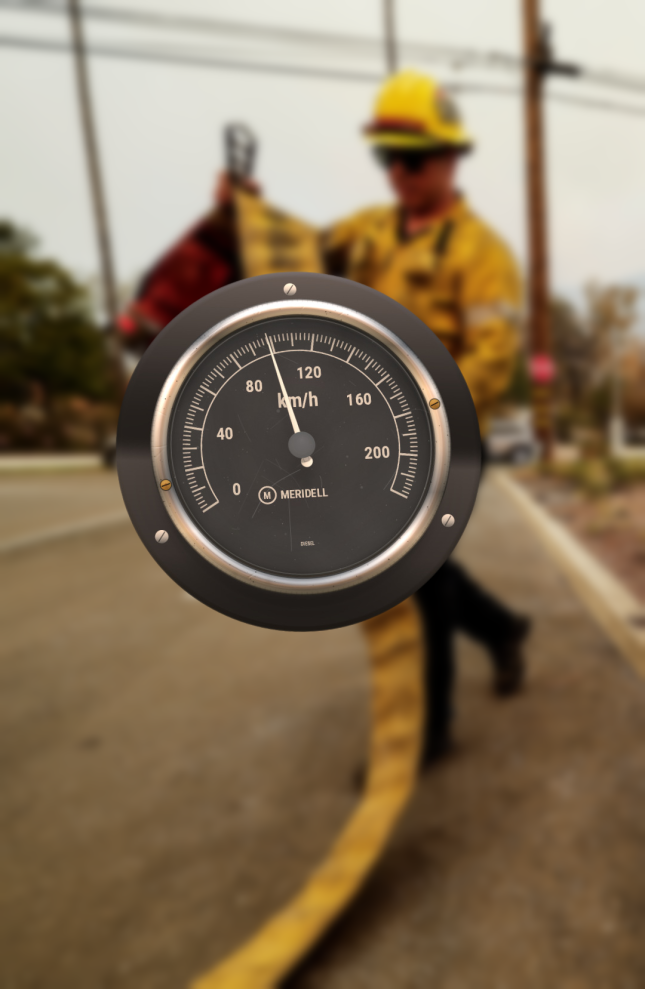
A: 98km/h
